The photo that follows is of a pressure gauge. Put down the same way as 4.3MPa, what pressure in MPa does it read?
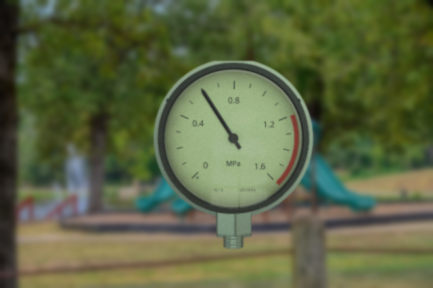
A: 0.6MPa
